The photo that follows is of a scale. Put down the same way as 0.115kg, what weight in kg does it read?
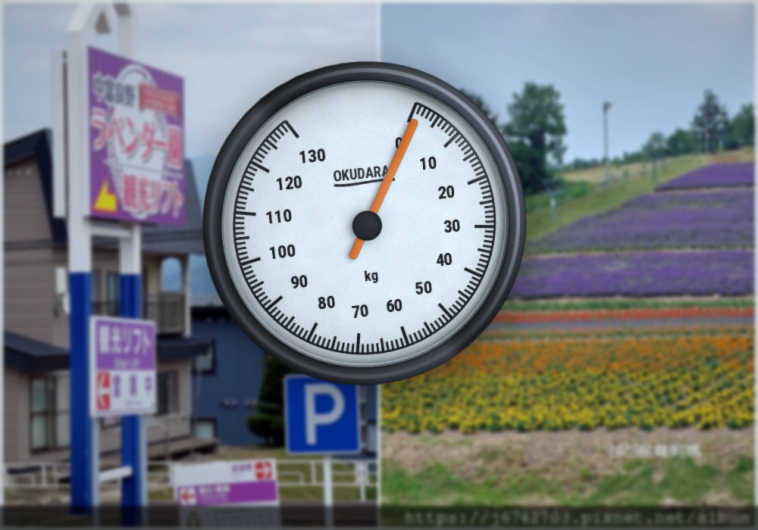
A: 1kg
